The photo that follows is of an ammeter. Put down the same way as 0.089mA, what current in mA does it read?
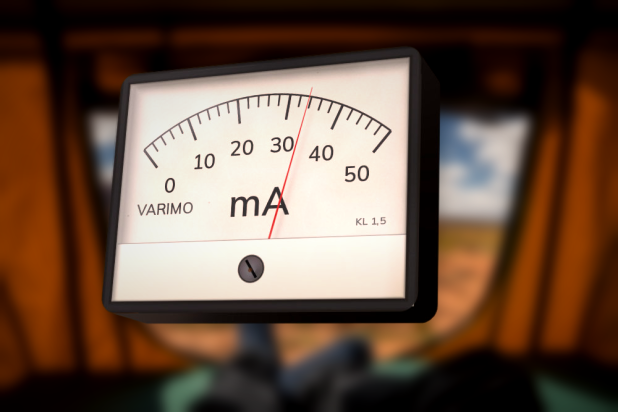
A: 34mA
